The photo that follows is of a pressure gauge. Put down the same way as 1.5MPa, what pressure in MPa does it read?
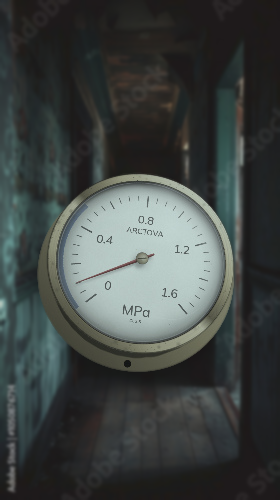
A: 0.1MPa
